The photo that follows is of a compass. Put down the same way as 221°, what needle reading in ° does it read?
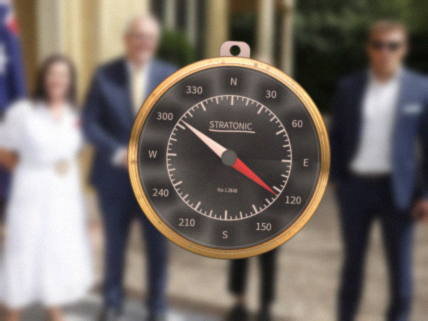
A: 125°
